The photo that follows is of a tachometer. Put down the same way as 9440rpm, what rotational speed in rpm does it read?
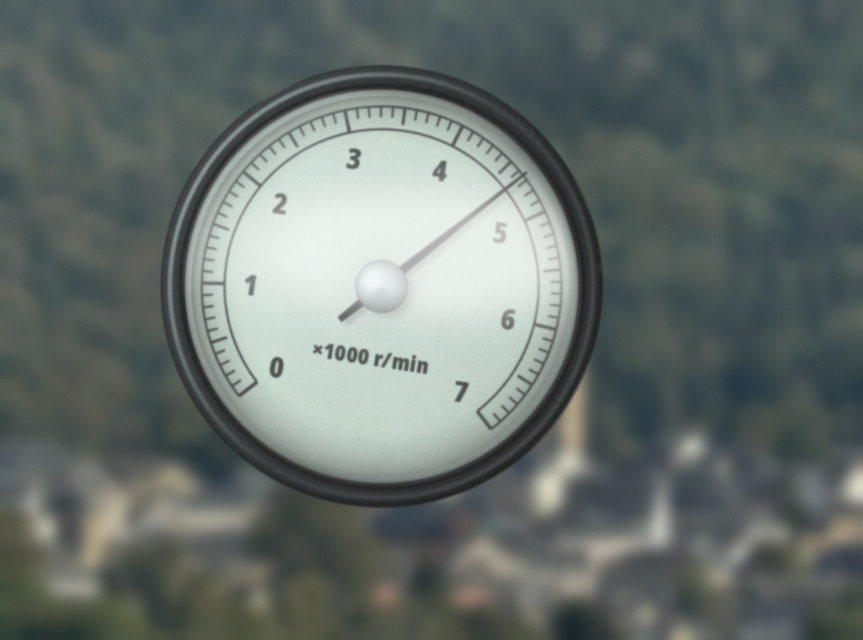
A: 4650rpm
